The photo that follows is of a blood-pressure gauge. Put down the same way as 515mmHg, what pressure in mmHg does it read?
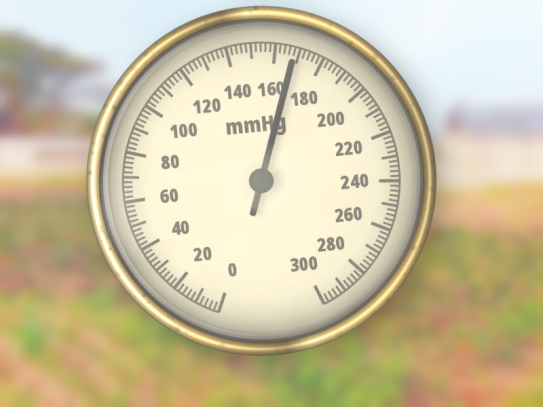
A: 168mmHg
